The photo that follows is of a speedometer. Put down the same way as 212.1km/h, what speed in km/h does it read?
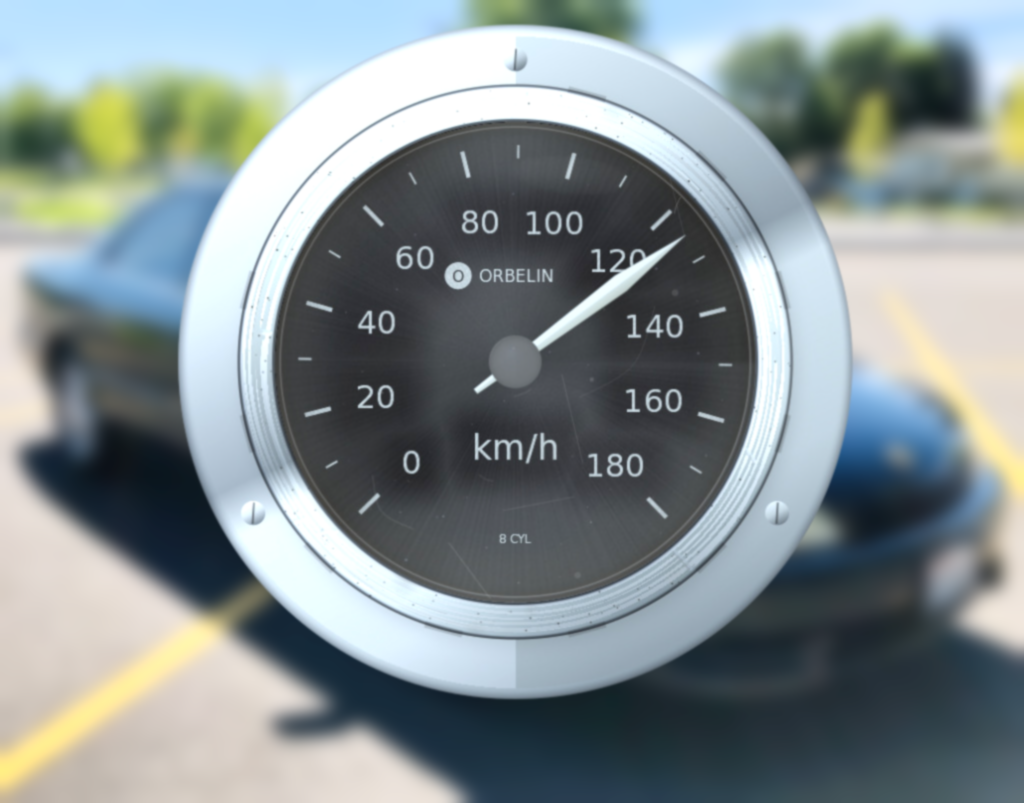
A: 125km/h
